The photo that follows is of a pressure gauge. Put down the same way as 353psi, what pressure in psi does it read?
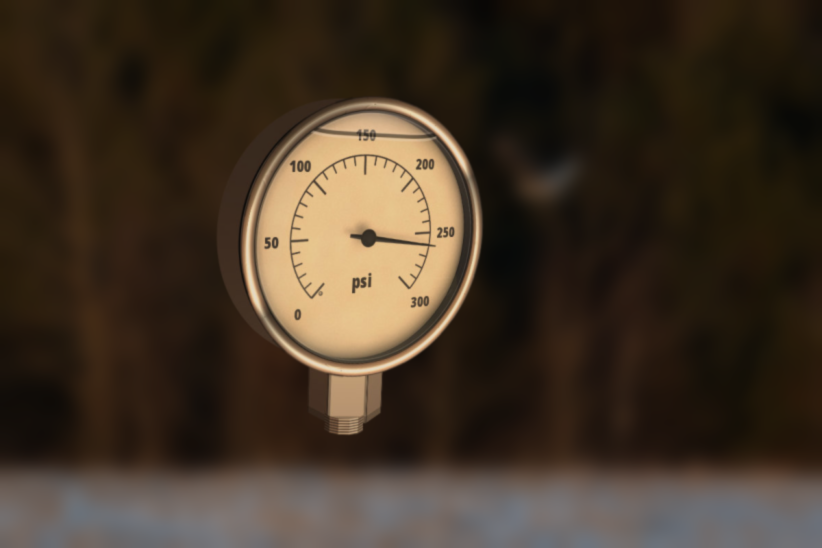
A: 260psi
